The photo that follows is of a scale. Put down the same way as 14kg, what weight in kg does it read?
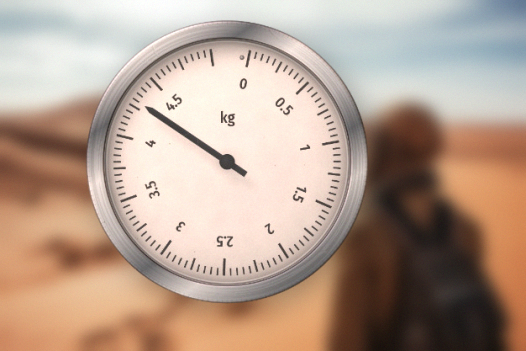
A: 4.3kg
